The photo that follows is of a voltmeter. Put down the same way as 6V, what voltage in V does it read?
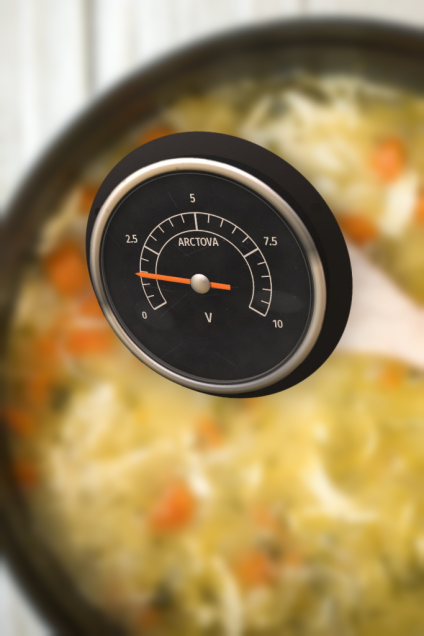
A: 1.5V
